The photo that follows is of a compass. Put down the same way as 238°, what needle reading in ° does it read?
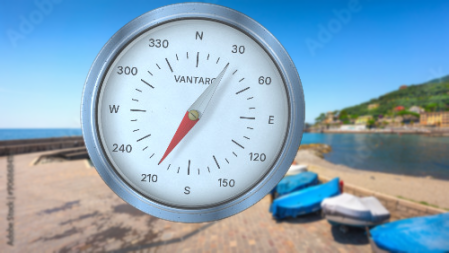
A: 210°
